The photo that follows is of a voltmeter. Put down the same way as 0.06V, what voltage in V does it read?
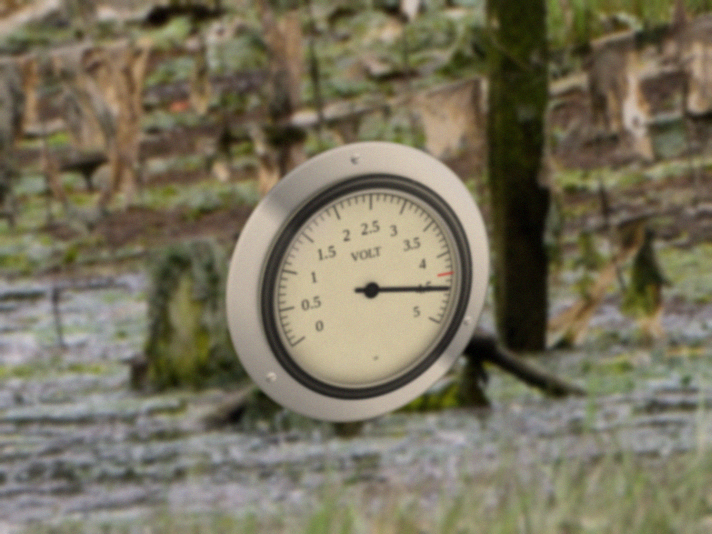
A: 4.5V
